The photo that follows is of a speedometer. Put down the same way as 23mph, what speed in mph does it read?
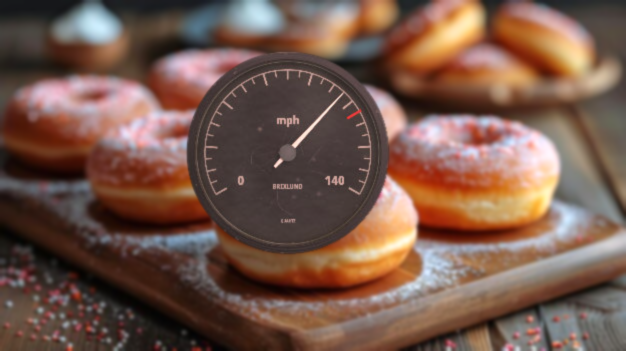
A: 95mph
